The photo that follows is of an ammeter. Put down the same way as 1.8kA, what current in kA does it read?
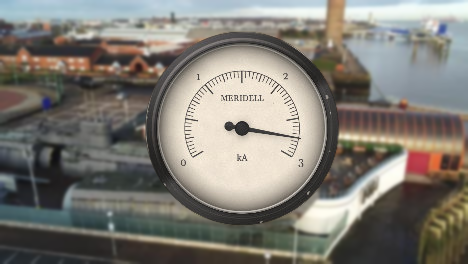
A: 2.75kA
